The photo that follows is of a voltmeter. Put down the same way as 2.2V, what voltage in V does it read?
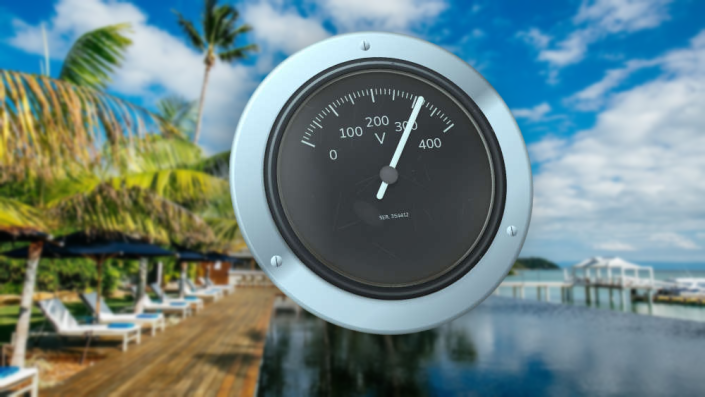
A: 310V
